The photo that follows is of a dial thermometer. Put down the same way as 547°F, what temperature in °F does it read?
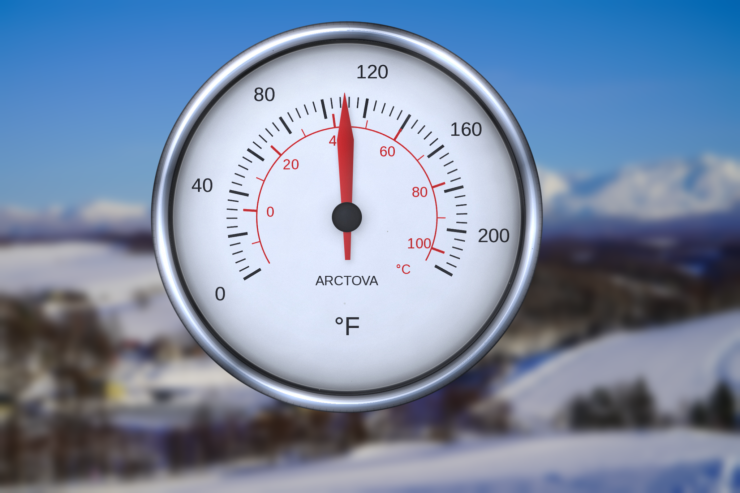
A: 110°F
